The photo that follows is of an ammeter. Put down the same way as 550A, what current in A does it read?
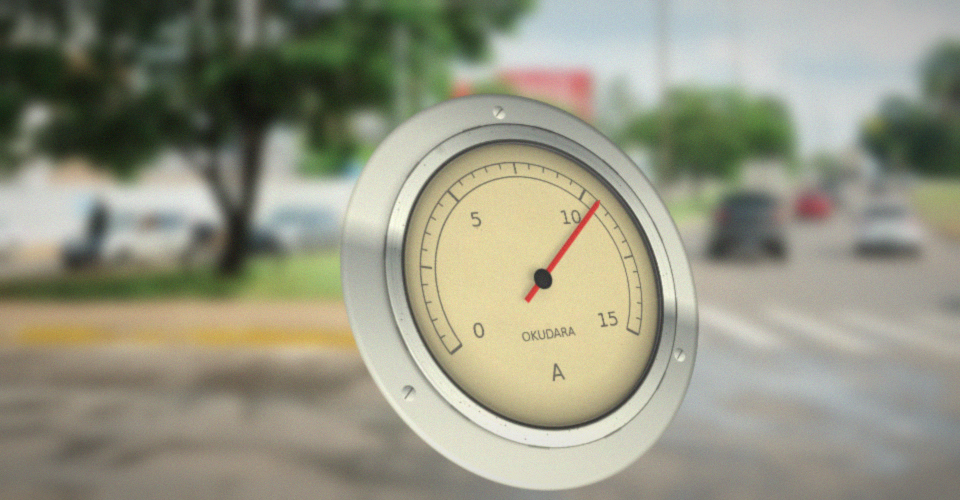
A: 10.5A
